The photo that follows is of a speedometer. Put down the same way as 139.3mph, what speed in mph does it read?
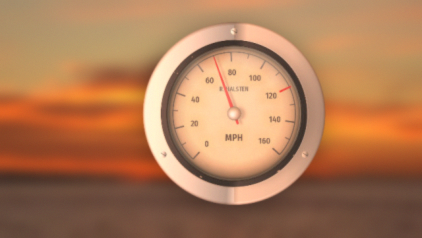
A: 70mph
